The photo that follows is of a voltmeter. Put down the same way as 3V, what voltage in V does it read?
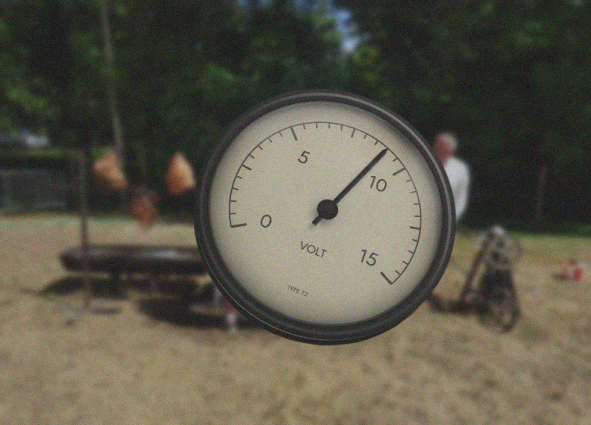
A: 9V
